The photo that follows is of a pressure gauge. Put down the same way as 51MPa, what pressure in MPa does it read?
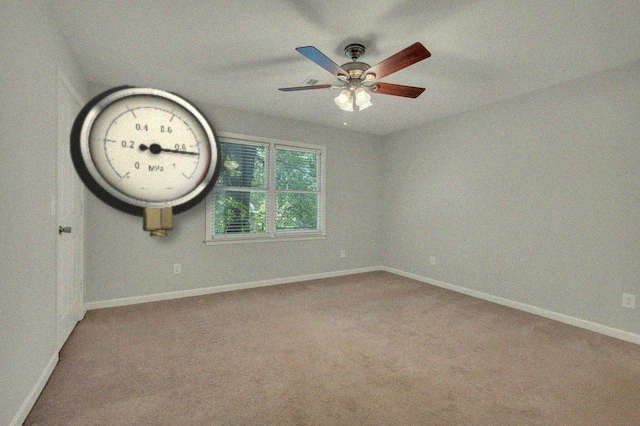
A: 0.85MPa
